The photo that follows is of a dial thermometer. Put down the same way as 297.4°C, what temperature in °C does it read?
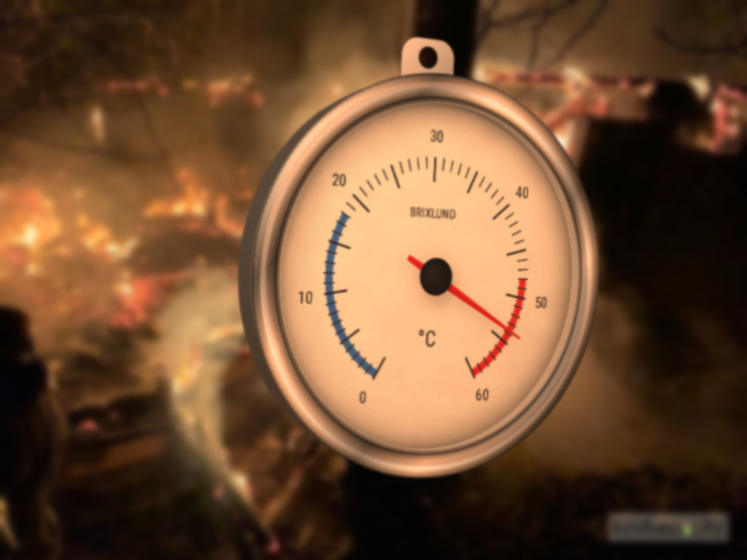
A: 54°C
